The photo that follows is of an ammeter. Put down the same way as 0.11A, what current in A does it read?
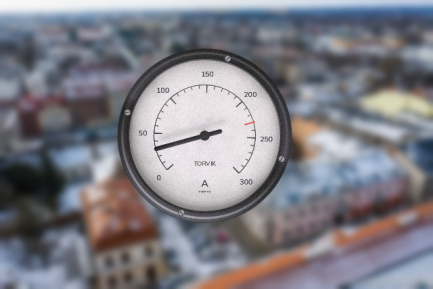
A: 30A
